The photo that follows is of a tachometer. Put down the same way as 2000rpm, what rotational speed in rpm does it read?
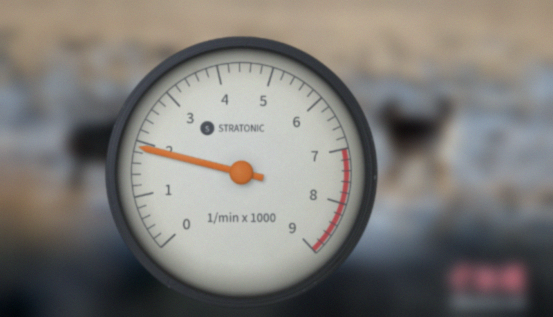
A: 1900rpm
